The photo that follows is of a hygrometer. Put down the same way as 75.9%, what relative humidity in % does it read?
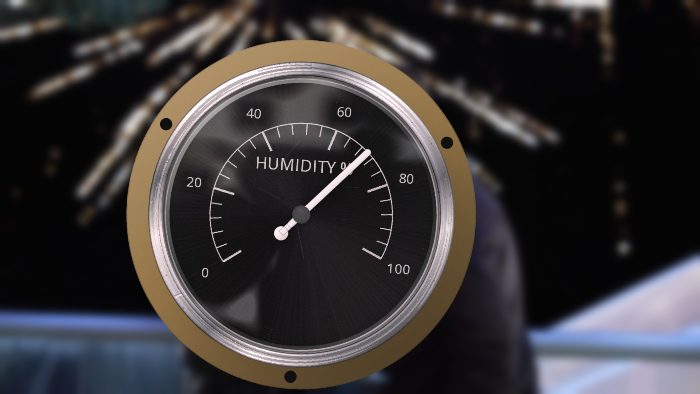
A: 70%
